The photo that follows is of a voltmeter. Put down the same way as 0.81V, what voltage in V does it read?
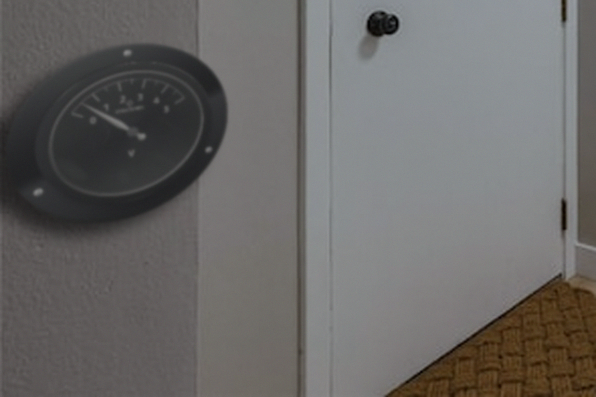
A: 0.5V
